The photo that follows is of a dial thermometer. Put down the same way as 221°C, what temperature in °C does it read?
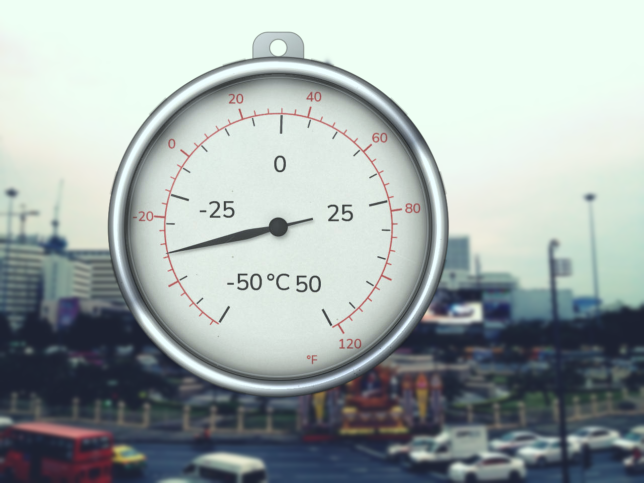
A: -35°C
